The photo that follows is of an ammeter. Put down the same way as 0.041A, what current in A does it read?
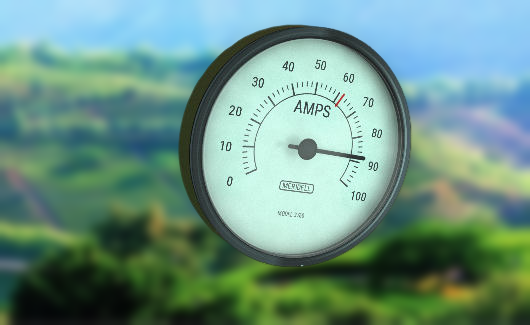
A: 88A
